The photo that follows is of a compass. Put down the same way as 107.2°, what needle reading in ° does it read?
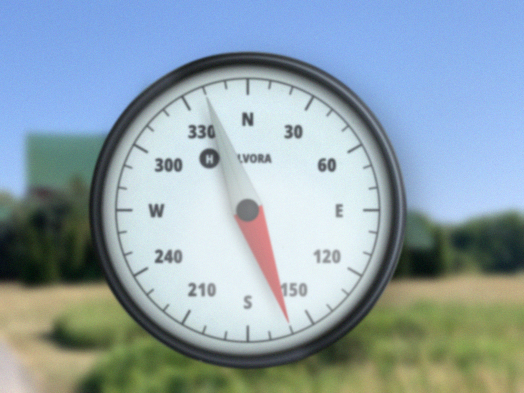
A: 160°
